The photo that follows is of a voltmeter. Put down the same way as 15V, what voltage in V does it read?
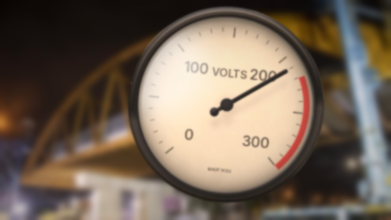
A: 210V
